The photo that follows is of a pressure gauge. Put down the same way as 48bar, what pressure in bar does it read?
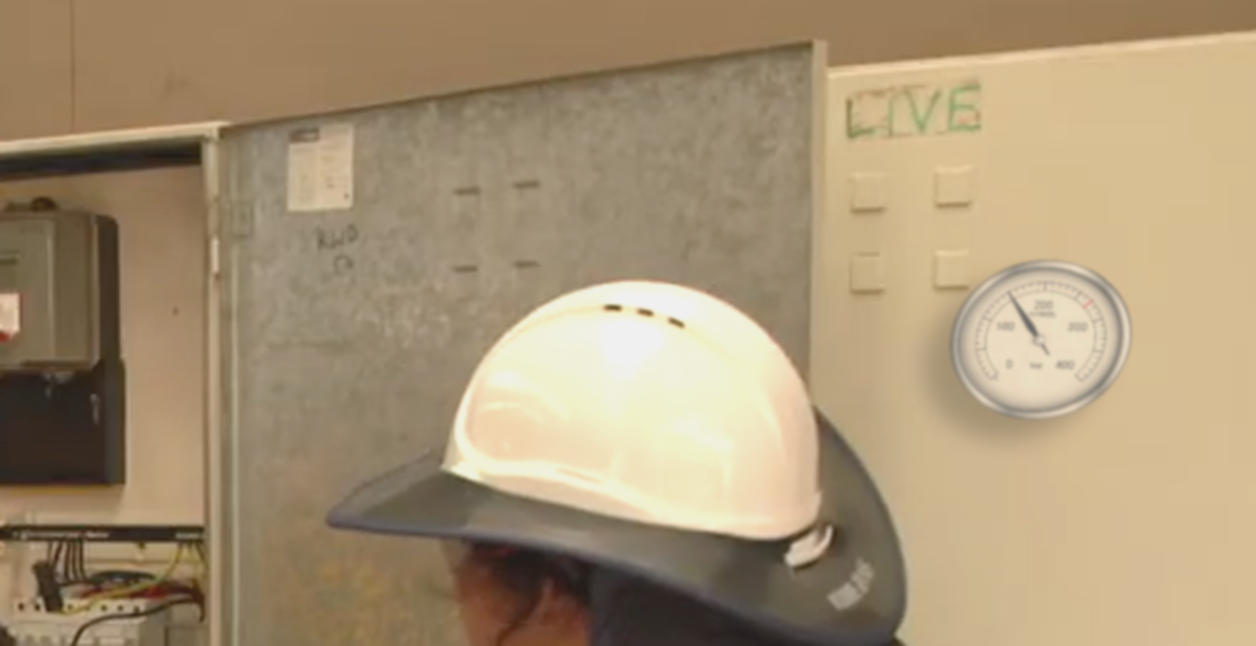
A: 150bar
